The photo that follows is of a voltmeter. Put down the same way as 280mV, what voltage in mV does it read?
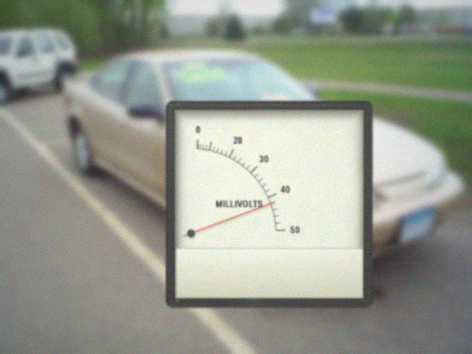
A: 42mV
